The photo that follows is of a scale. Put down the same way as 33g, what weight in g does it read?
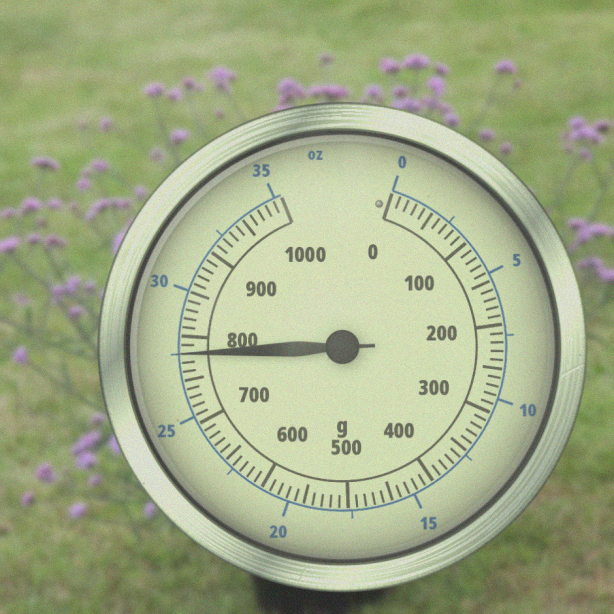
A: 780g
